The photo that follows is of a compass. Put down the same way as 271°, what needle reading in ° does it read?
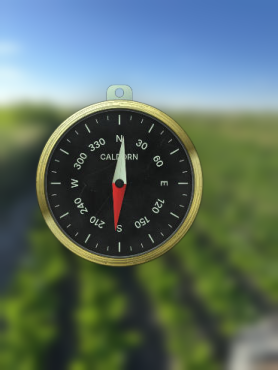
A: 185°
